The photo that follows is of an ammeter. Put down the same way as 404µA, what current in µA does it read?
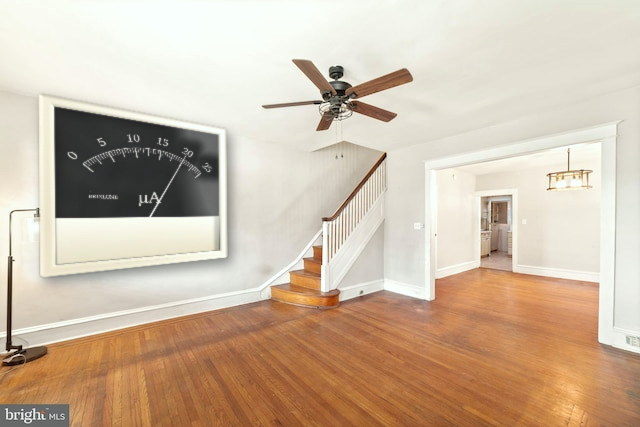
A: 20µA
